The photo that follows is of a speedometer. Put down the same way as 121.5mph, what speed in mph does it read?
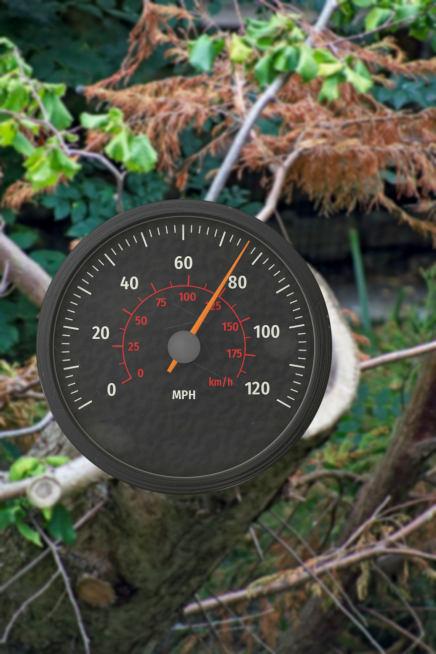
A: 76mph
